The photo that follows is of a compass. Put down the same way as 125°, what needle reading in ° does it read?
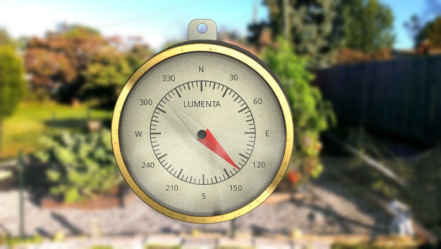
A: 135°
